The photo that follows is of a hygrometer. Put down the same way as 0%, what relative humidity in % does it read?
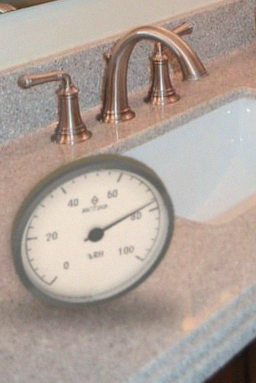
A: 76%
